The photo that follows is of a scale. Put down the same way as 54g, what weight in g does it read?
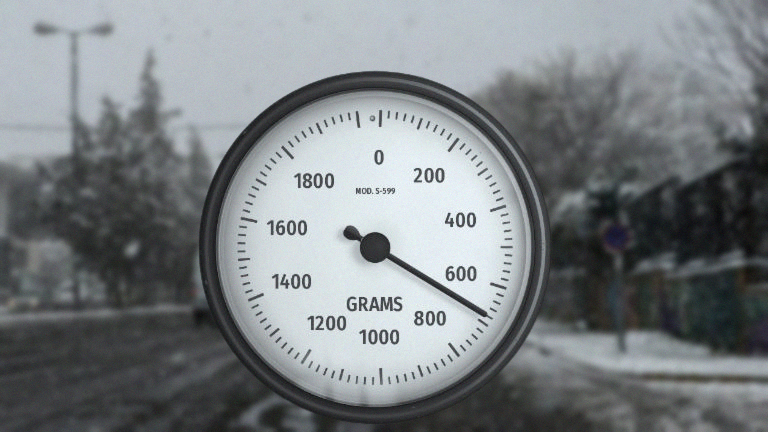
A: 680g
